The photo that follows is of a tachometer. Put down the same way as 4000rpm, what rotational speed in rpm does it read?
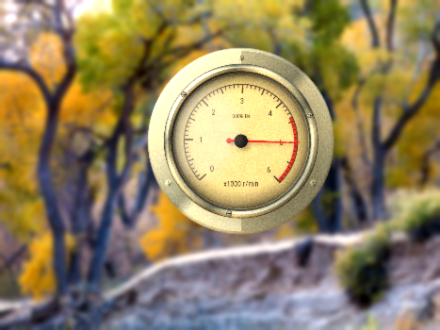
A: 5000rpm
